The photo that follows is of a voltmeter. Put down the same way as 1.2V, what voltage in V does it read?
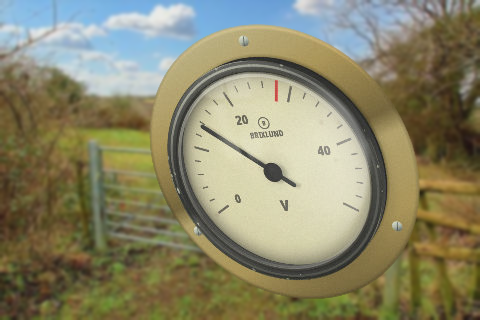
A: 14V
